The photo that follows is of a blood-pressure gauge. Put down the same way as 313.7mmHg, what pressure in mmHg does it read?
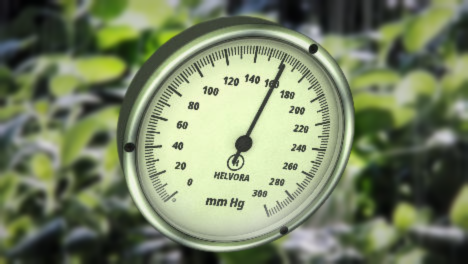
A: 160mmHg
